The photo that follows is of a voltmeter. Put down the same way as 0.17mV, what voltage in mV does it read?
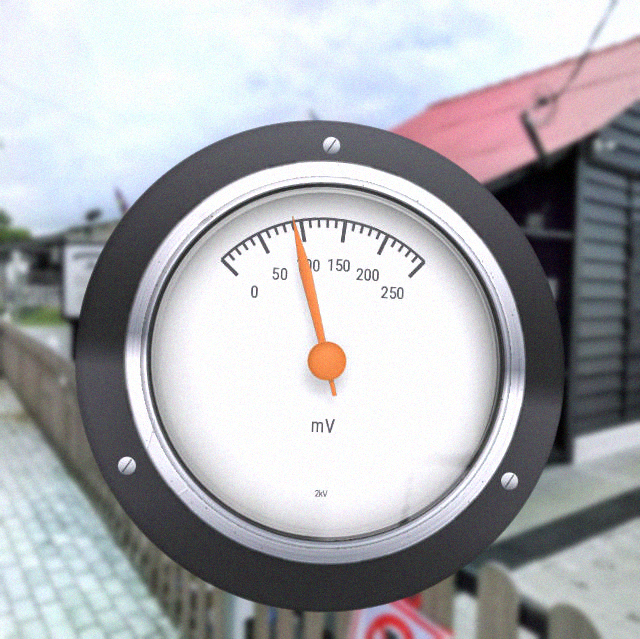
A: 90mV
